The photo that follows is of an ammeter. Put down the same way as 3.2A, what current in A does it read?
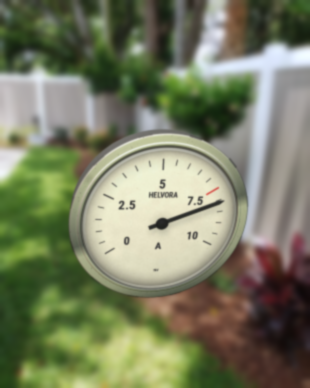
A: 8A
